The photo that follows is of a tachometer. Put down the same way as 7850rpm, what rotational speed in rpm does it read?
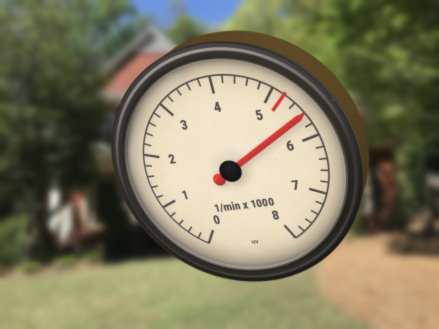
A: 5600rpm
